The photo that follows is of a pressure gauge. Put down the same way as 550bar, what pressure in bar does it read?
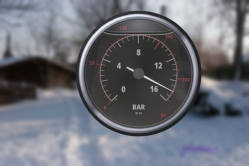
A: 15bar
